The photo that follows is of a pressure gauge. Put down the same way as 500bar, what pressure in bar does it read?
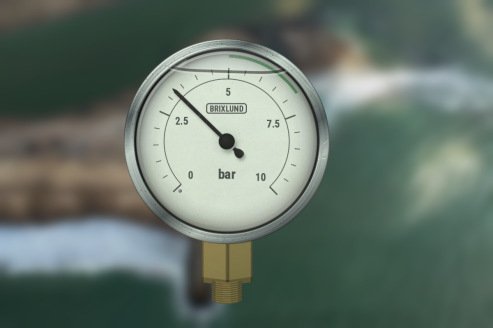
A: 3.25bar
